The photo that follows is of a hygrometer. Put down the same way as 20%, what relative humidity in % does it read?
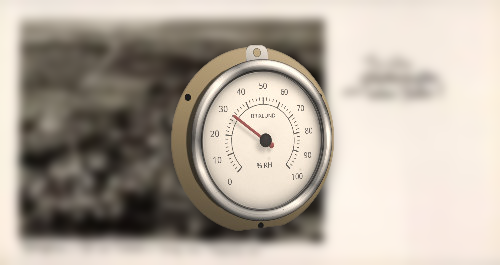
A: 30%
